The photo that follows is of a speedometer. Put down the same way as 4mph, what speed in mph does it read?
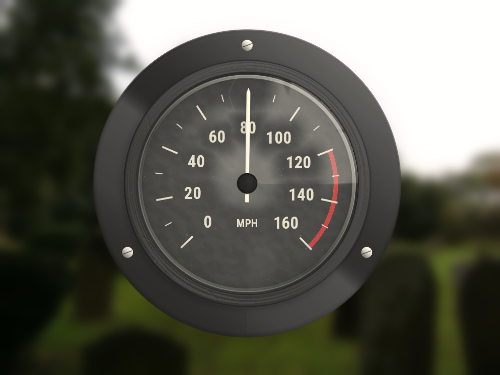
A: 80mph
